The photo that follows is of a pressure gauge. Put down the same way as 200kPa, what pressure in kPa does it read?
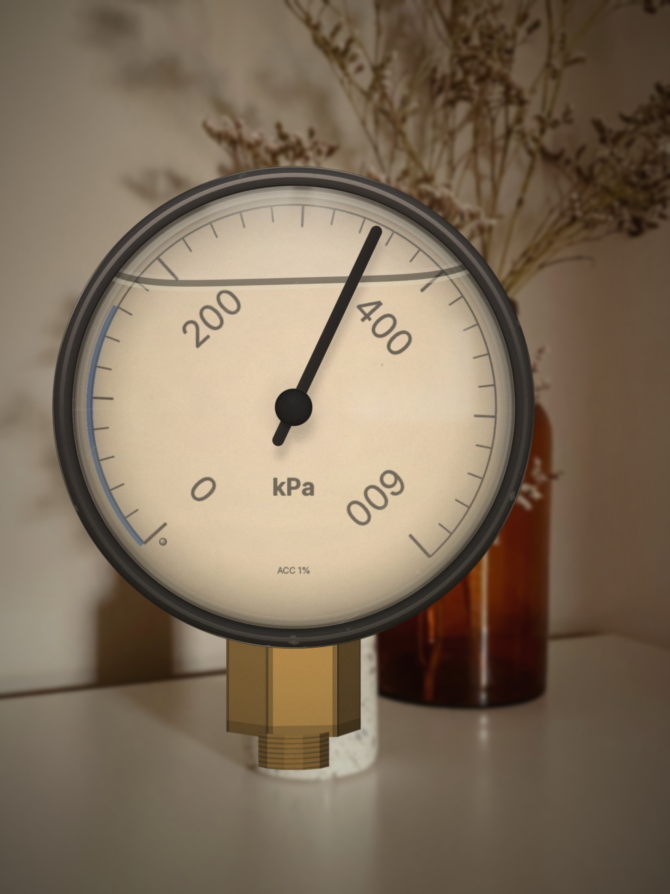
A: 350kPa
